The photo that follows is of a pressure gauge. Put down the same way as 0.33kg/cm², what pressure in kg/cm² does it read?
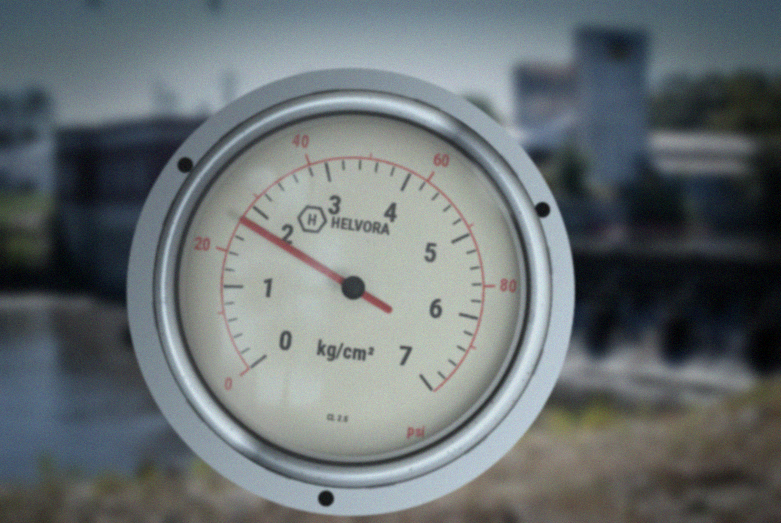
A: 1.8kg/cm²
